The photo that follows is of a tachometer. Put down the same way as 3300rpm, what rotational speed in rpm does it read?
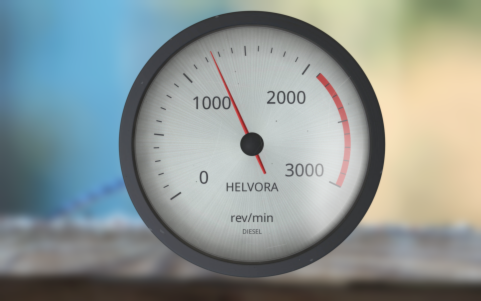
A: 1250rpm
